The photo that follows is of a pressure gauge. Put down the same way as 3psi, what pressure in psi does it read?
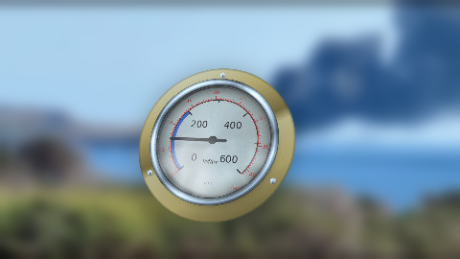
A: 100psi
